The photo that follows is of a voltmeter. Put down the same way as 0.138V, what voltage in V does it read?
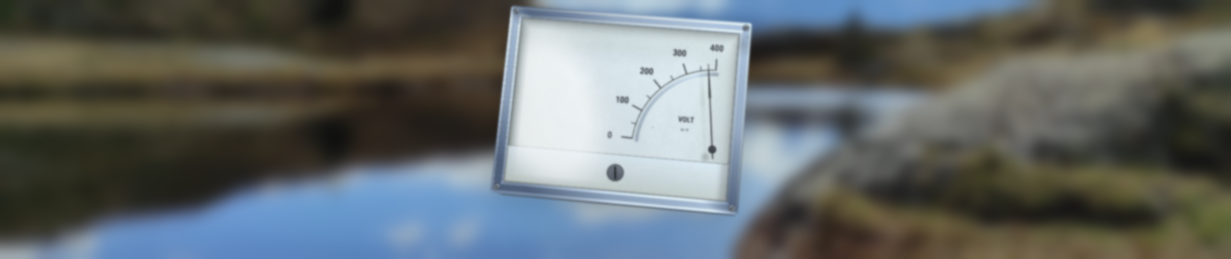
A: 375V
